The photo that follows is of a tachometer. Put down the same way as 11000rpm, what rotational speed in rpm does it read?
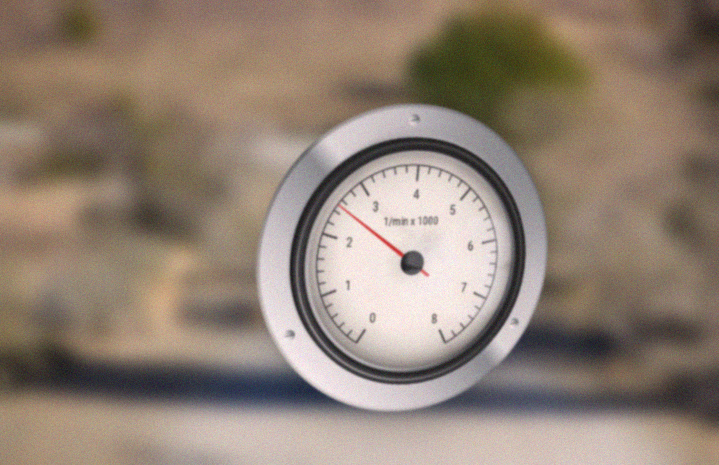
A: 2500rpm
